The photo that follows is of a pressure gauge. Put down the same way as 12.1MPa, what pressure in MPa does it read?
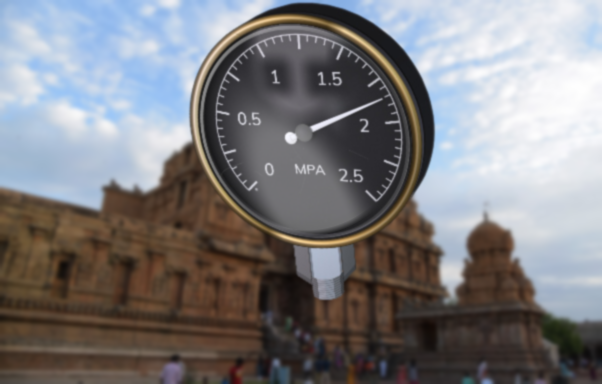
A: 1.85MPa
